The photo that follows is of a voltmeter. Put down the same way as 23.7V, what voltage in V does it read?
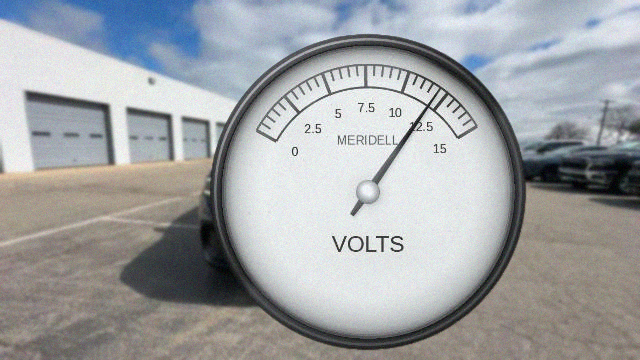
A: 12V
